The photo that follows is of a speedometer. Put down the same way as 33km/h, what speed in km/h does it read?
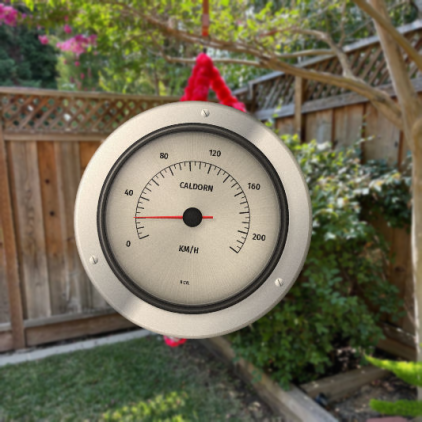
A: 20km/h
